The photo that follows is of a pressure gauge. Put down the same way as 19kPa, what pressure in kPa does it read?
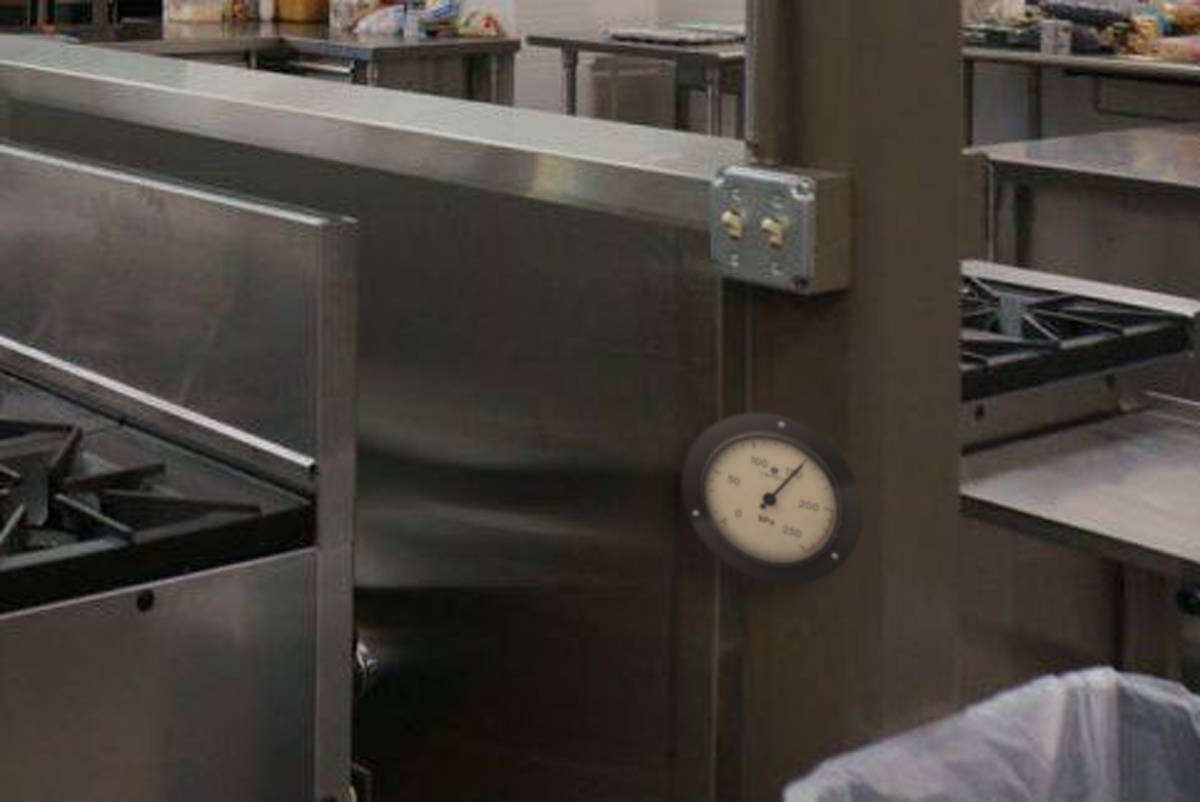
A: 150kPa
